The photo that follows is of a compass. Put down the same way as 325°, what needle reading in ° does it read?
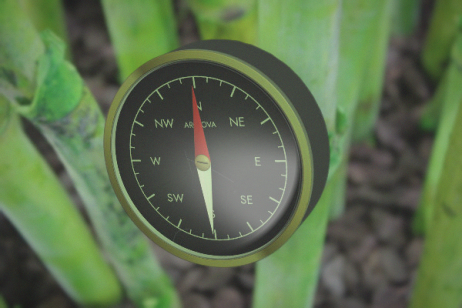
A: 0°
